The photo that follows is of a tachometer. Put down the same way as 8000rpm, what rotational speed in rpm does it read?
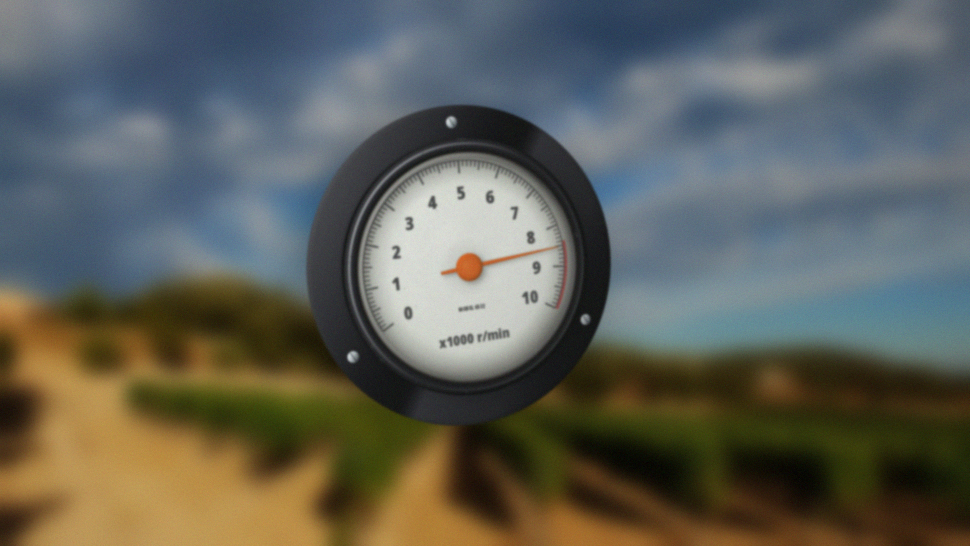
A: 8500rpm
